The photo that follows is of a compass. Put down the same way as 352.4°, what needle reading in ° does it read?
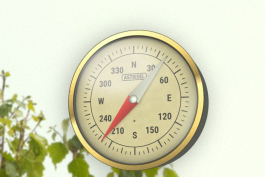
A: 220°
